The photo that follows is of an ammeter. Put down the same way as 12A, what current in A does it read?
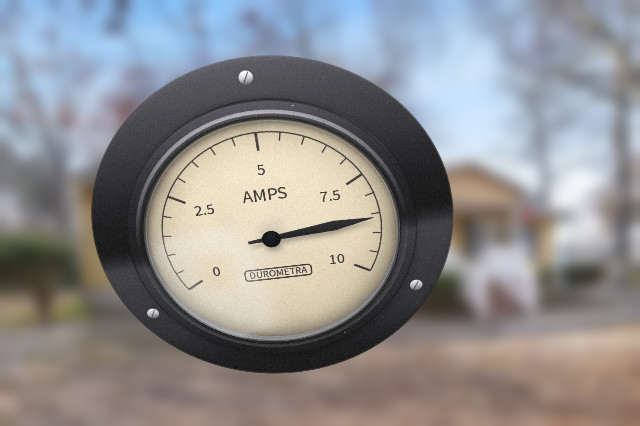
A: 8.5A
